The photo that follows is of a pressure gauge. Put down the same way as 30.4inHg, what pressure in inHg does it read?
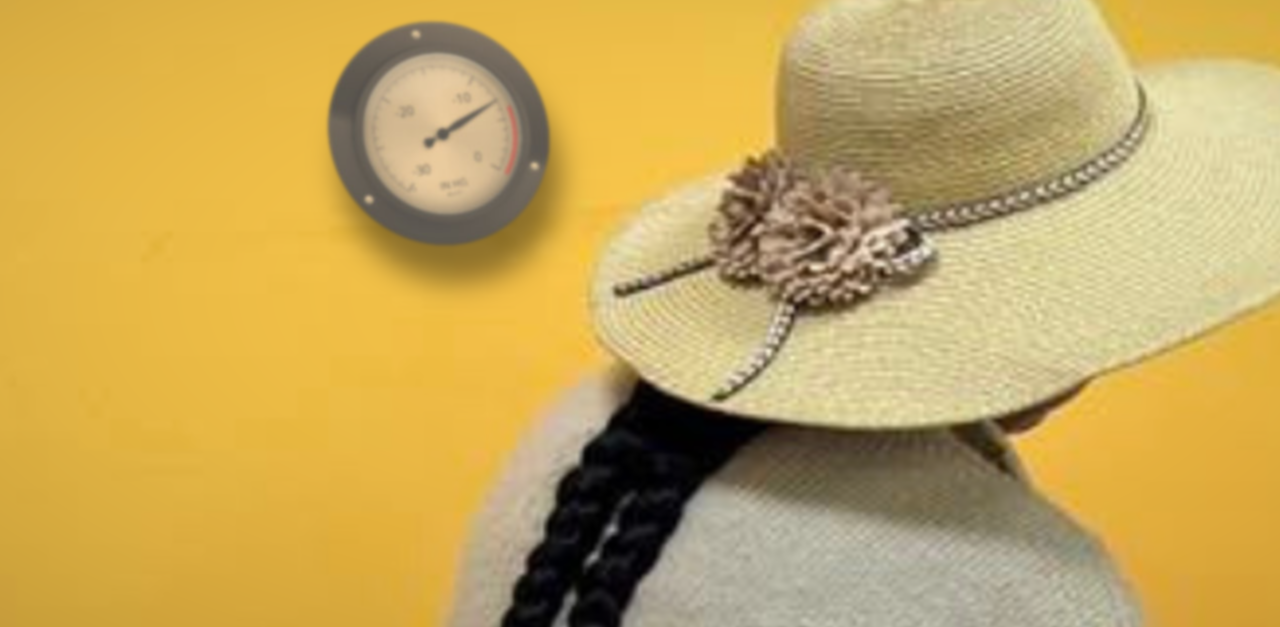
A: -7inHg
